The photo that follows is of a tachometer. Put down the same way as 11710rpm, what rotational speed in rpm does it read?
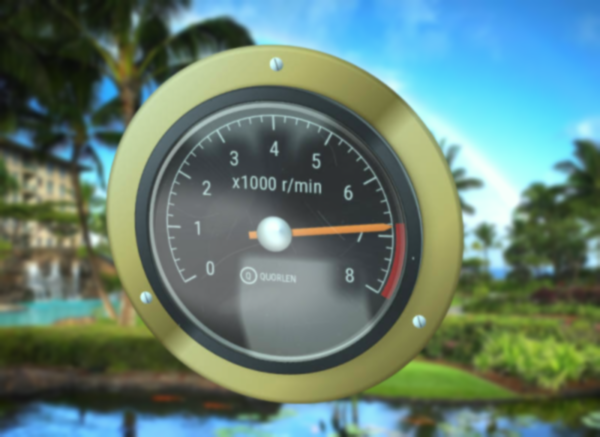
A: 6800rpm
